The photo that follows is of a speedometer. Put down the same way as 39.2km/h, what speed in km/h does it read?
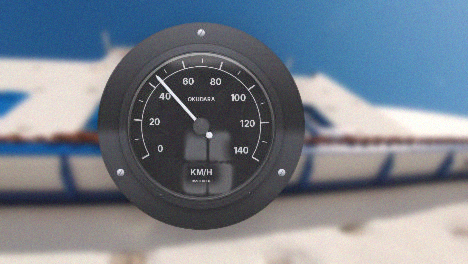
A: 45km/h
